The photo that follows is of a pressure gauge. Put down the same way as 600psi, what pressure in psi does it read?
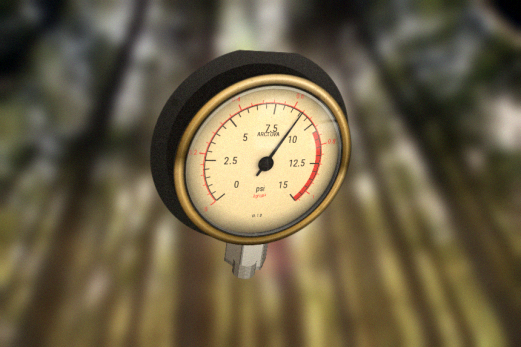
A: 9psi
